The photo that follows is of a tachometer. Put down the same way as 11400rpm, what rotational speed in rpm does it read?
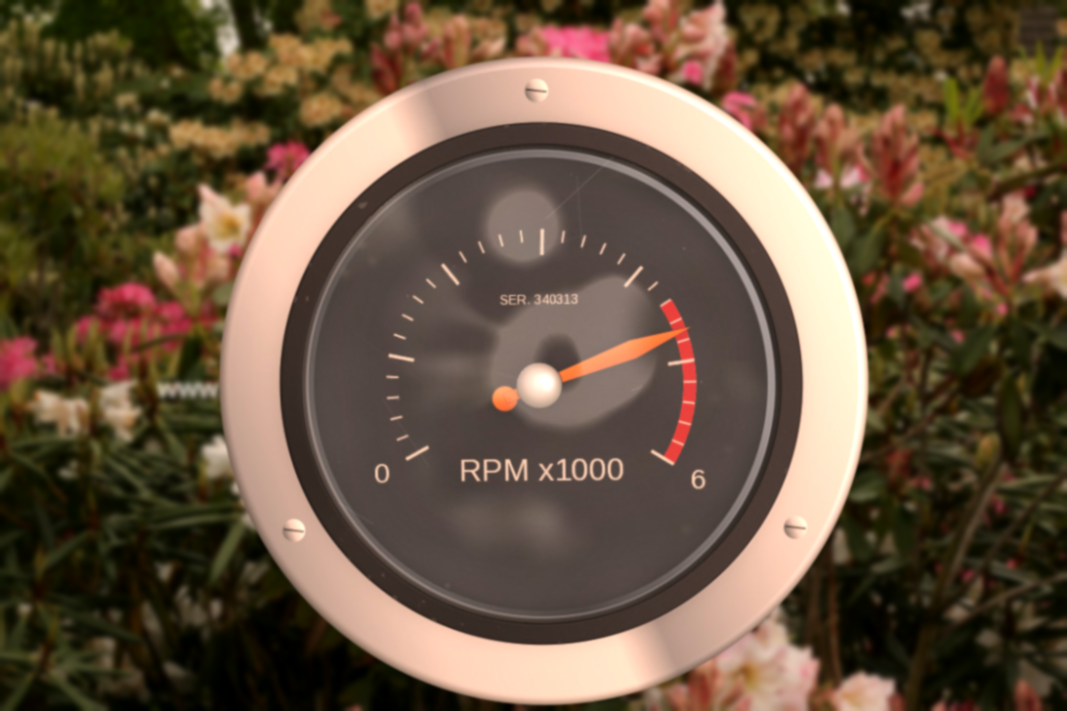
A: 4700rpm
